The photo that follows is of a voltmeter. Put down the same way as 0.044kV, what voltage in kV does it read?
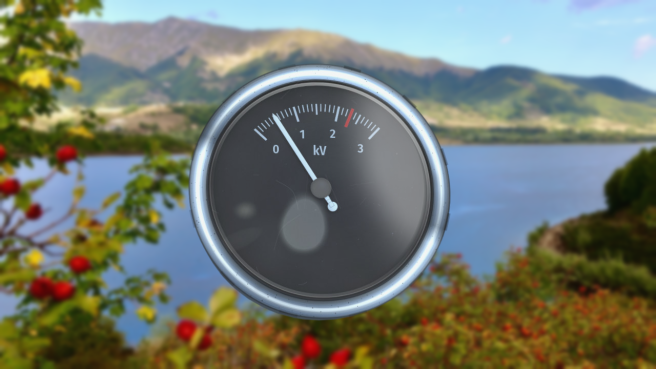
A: 0.5kV
